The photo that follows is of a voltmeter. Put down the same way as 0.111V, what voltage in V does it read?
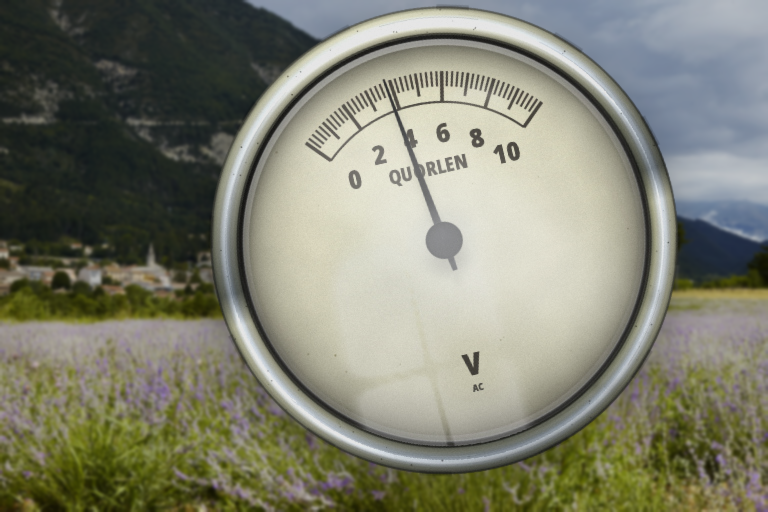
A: 3.8V
